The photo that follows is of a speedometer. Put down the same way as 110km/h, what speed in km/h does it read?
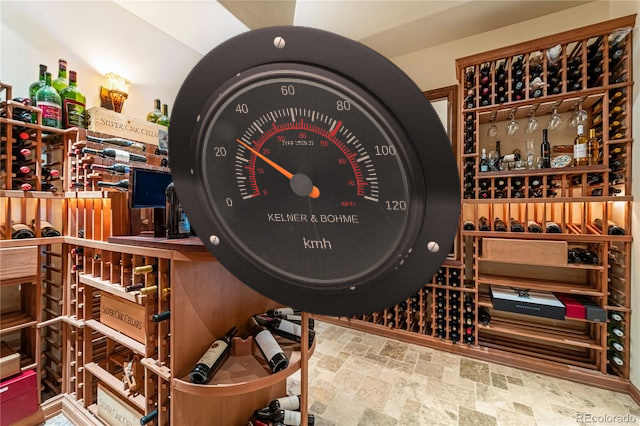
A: 30km/h
